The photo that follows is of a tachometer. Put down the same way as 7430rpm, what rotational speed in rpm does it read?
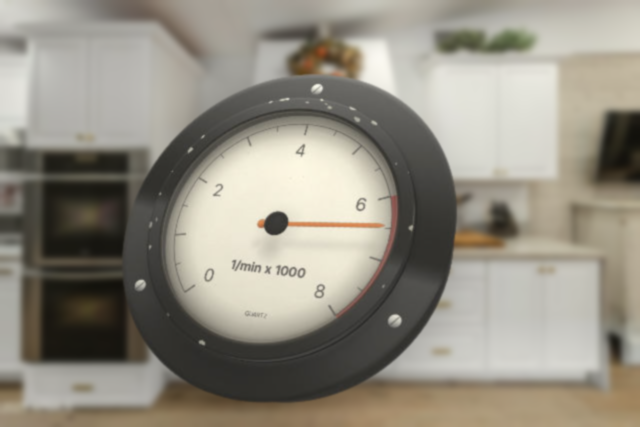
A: 6500rpm
